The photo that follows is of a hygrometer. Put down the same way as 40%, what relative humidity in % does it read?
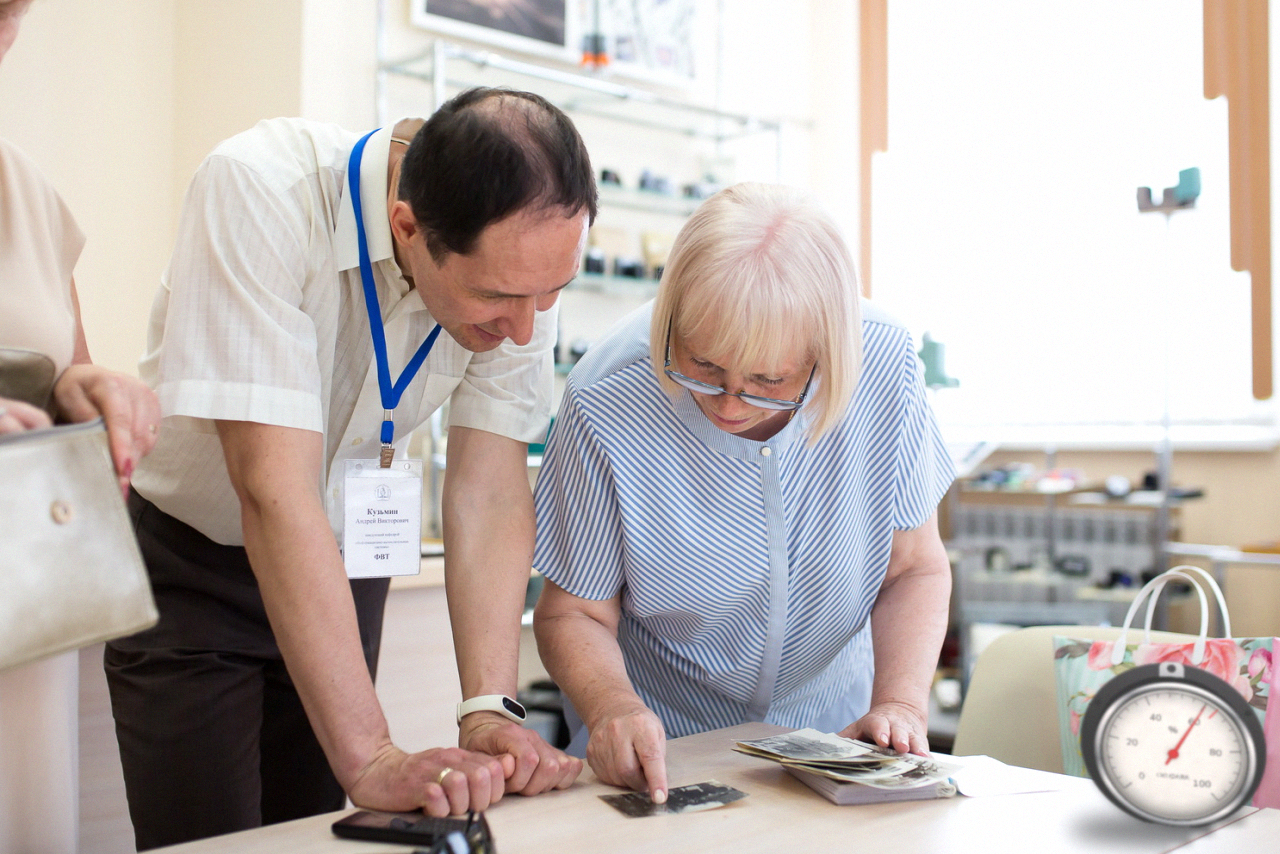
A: 60%
